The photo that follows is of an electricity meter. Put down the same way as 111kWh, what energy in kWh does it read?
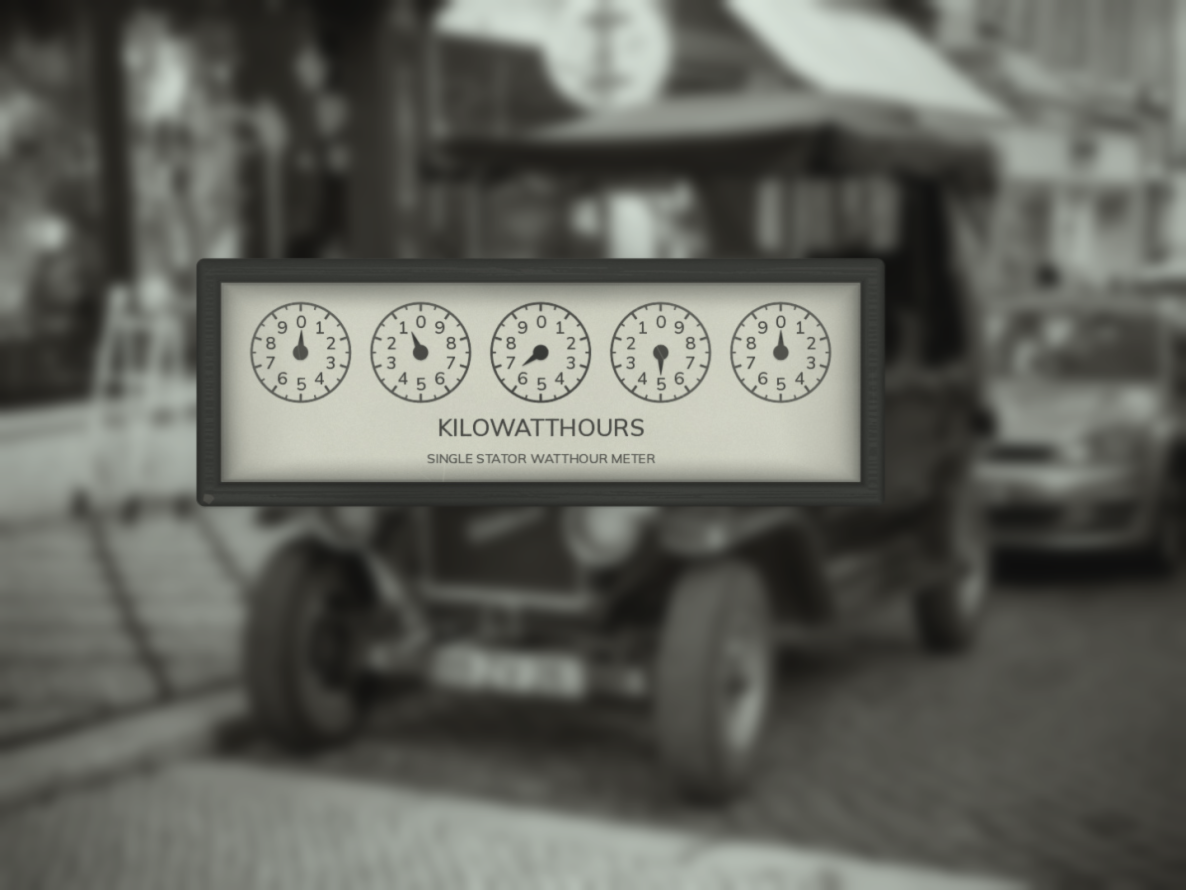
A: 650kWh
